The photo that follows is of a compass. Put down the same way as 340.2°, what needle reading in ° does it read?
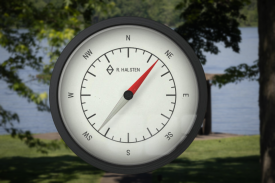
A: 40°
